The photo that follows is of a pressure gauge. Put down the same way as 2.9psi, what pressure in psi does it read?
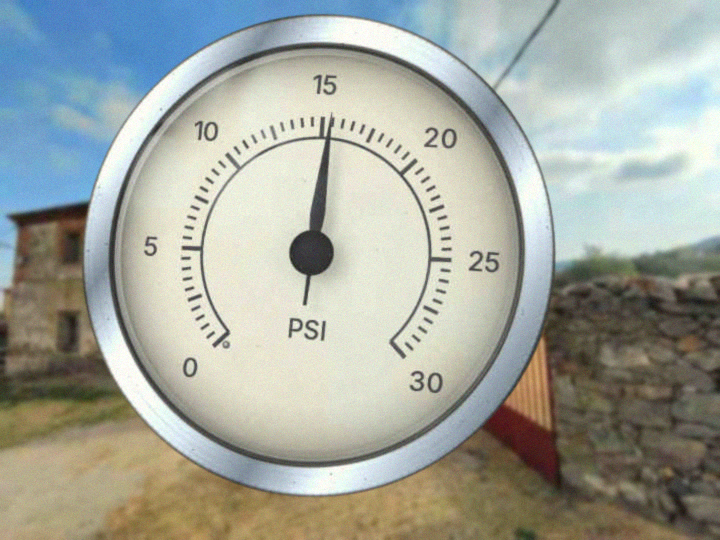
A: 15.5psi
